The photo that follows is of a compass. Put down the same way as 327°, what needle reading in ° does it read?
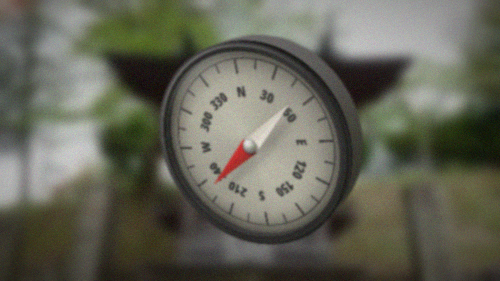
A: 232.5°
